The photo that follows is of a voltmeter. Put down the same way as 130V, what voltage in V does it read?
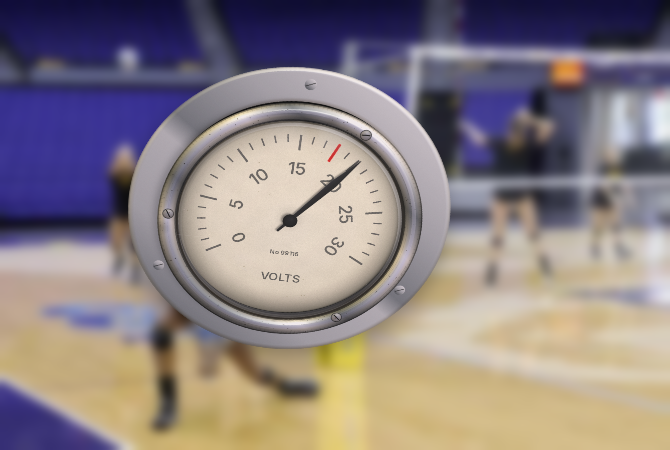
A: 20V
